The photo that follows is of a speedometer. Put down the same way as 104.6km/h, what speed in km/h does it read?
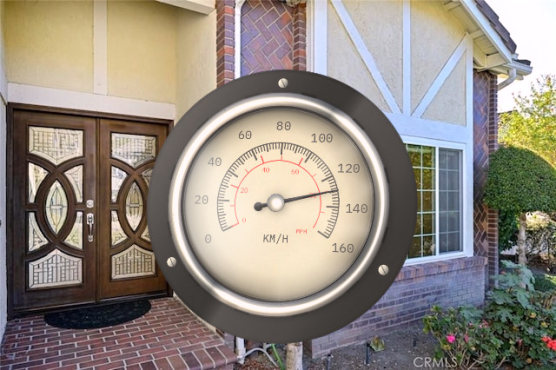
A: 130km/h
